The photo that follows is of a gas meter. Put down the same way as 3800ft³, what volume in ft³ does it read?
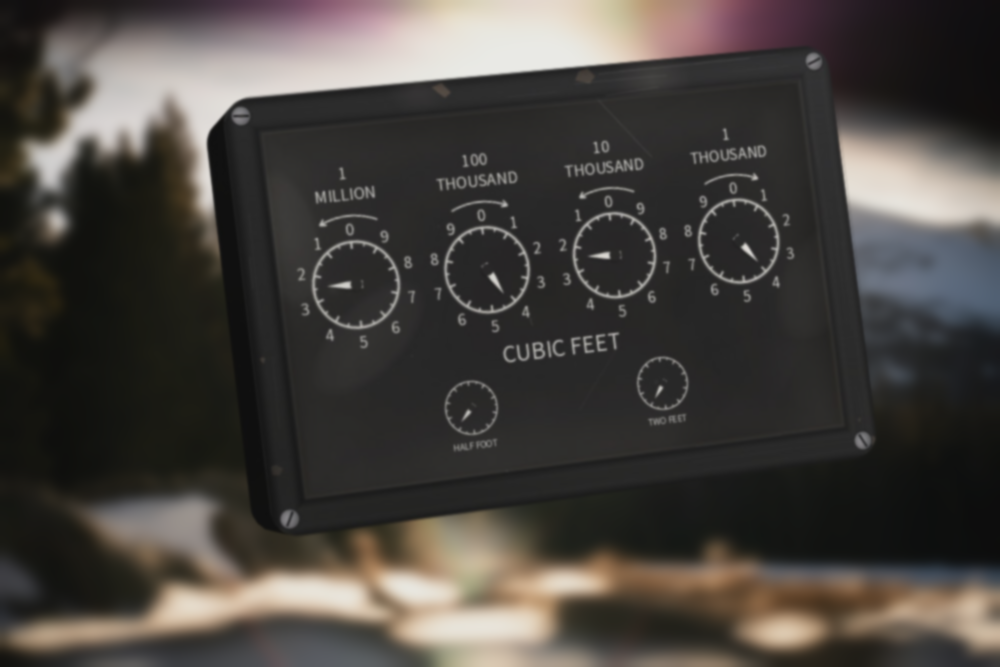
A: 242400ft³
